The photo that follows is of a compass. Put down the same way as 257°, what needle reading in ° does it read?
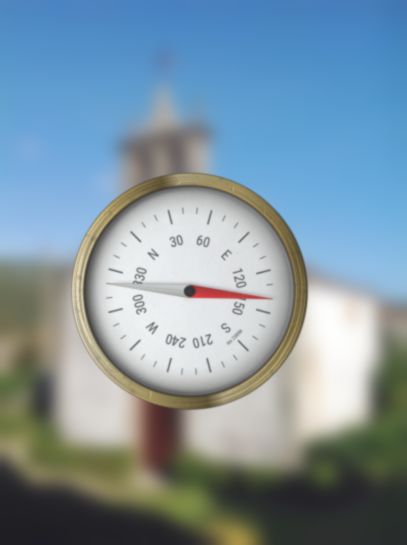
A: 140°
